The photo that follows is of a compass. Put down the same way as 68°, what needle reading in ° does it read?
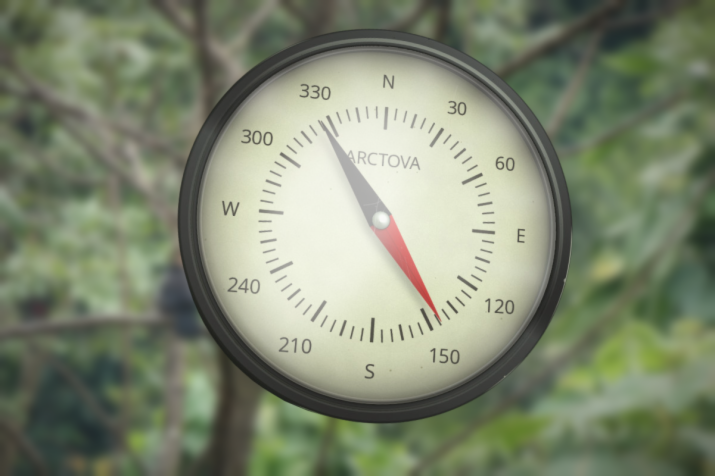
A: 145°
